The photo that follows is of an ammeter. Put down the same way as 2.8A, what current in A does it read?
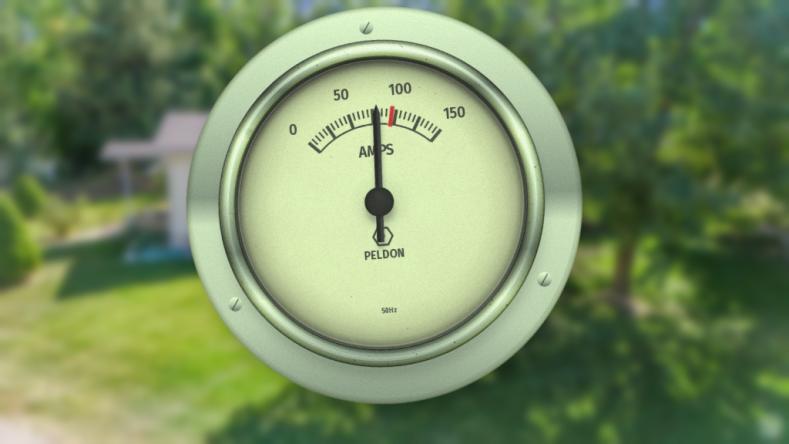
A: 80A
